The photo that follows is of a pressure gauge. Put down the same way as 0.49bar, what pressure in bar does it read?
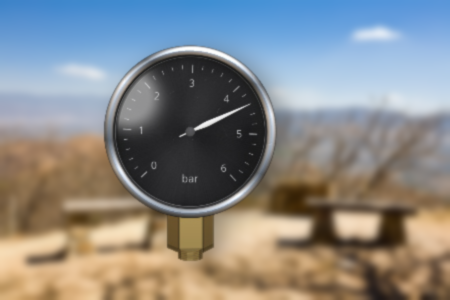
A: 4.4bar
